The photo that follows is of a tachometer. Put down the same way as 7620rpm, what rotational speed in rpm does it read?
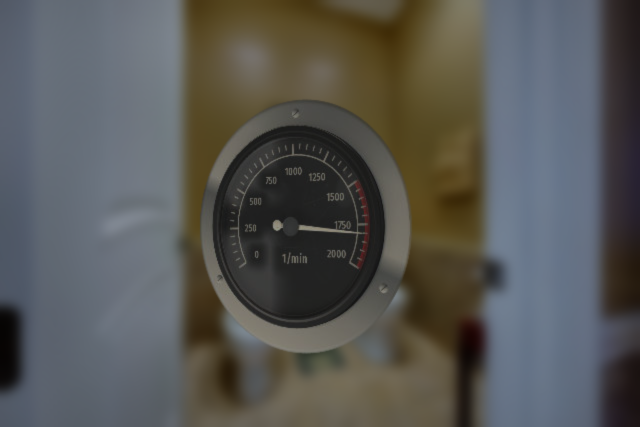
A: 1800rpm
